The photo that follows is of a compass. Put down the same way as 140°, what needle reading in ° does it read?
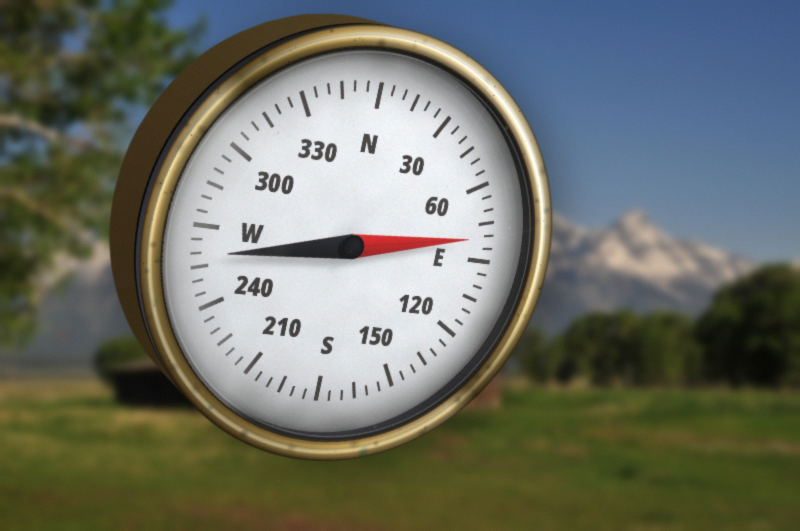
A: 80°
